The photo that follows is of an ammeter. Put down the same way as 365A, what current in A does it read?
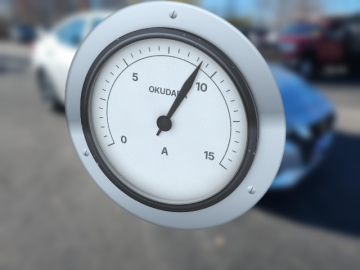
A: 9.25A
